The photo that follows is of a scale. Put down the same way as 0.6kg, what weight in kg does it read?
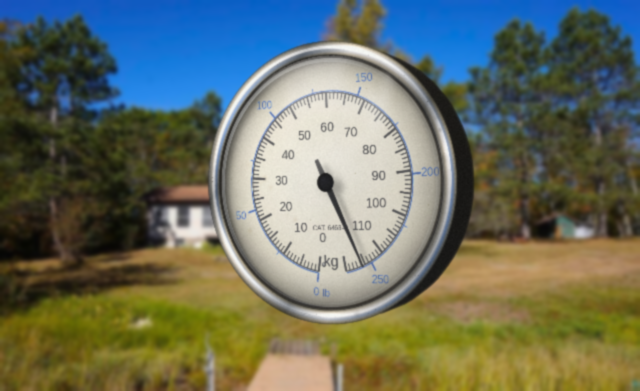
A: 115kg
